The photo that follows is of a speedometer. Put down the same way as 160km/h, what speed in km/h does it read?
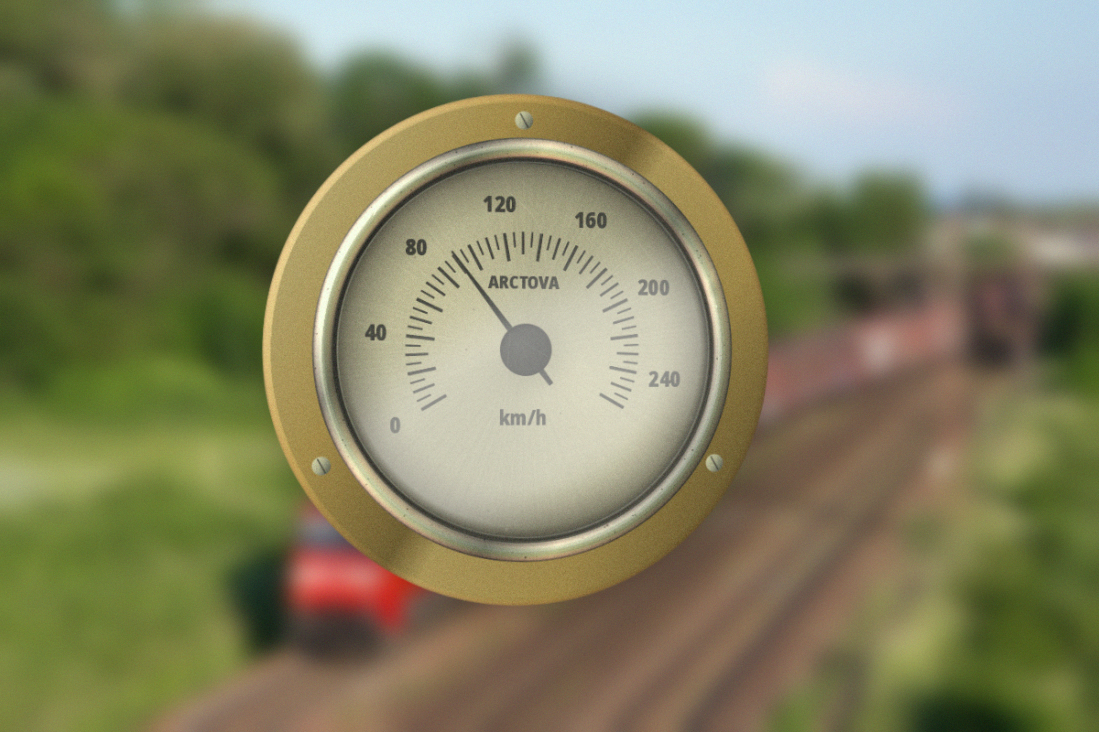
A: 90km/h
